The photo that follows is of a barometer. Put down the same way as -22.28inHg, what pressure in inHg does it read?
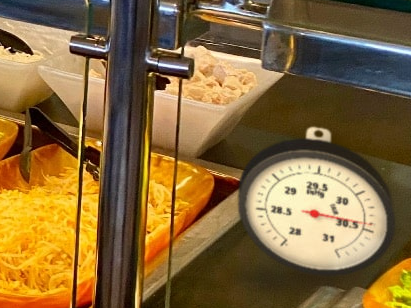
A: 30.4inHg
